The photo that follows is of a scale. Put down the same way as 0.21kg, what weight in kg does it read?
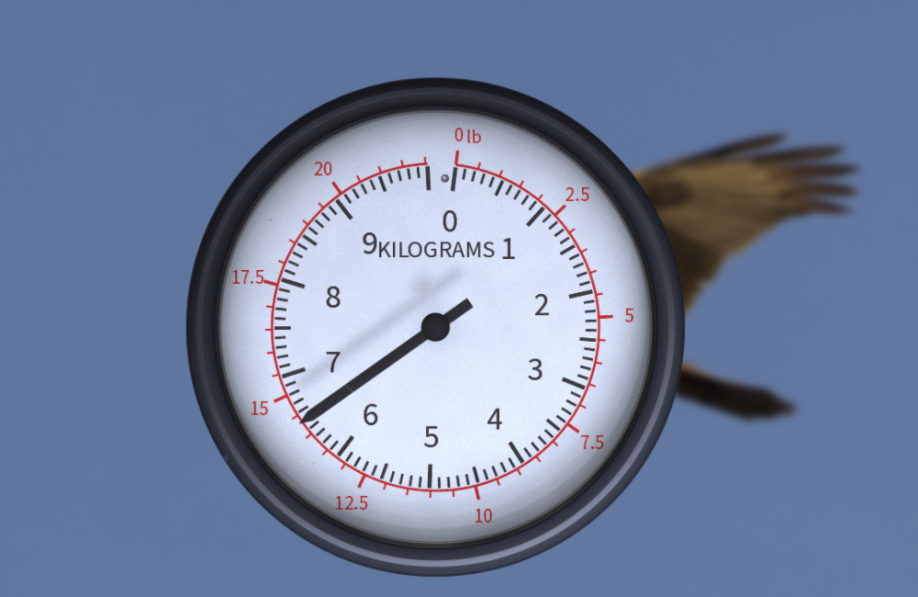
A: 6.5kg
